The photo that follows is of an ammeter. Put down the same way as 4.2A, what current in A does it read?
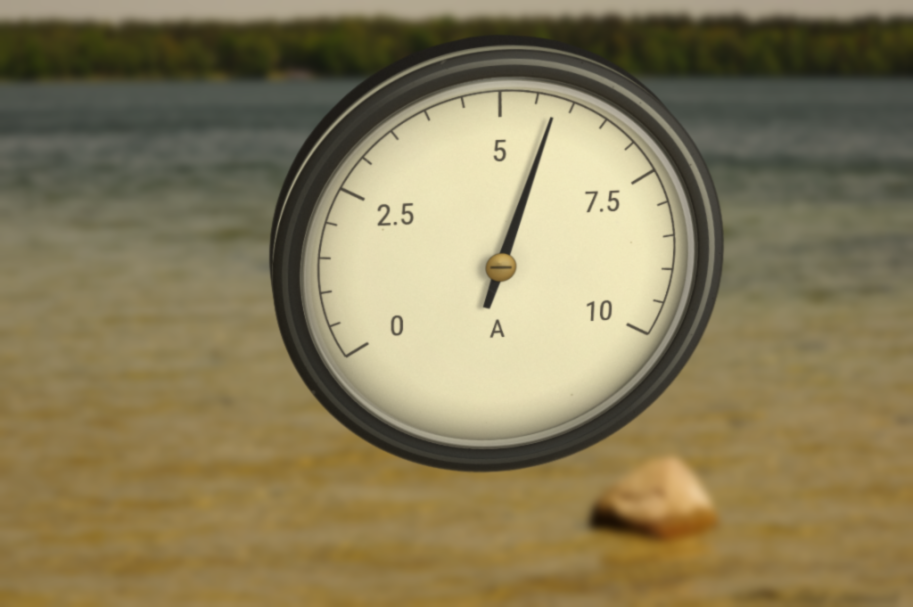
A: 5.75A
